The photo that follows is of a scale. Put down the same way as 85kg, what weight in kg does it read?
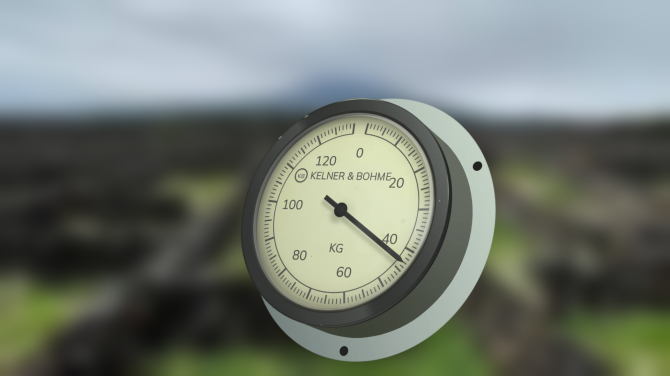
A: 43kg
